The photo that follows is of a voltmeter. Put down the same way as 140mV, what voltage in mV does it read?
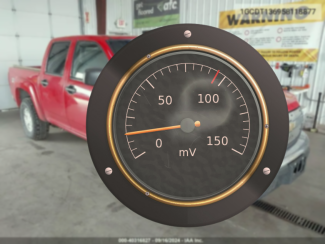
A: 15mV
